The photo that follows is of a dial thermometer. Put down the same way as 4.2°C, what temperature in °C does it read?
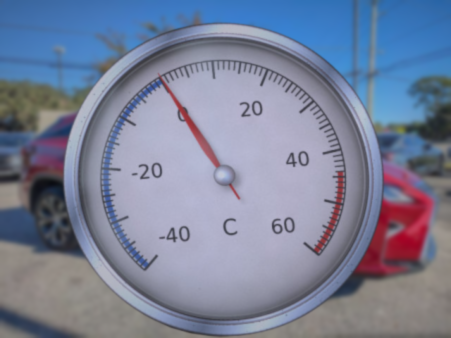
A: 0°C
